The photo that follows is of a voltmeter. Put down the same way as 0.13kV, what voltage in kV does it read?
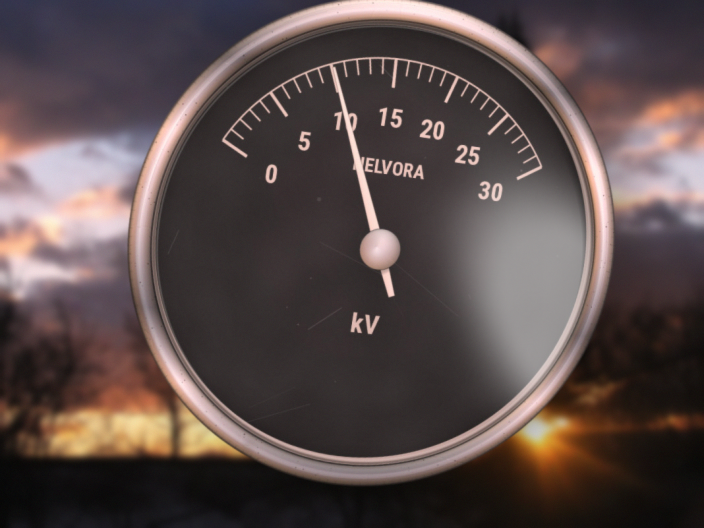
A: 10kV
